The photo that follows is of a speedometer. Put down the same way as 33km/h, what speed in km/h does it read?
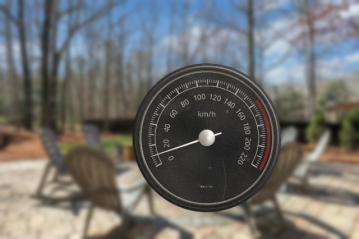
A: 10km/h
